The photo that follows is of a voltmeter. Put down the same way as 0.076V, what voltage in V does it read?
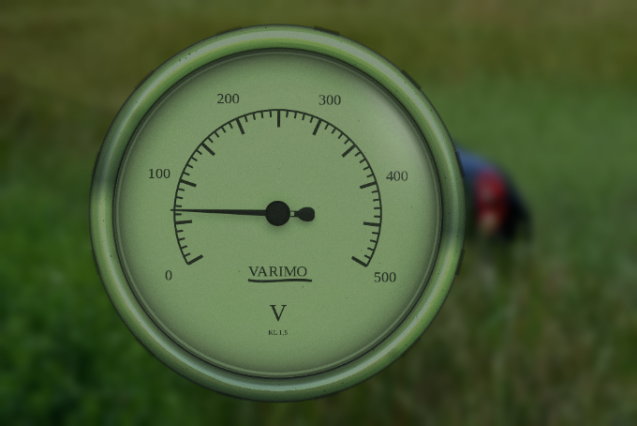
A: 65V
